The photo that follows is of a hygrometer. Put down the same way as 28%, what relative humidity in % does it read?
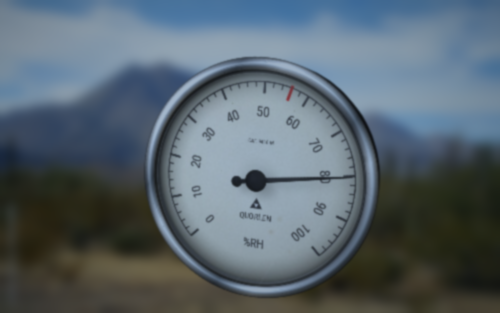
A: 80%
